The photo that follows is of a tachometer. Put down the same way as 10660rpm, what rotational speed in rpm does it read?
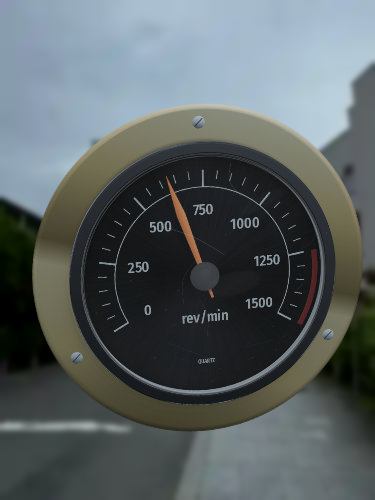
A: 625rpm
